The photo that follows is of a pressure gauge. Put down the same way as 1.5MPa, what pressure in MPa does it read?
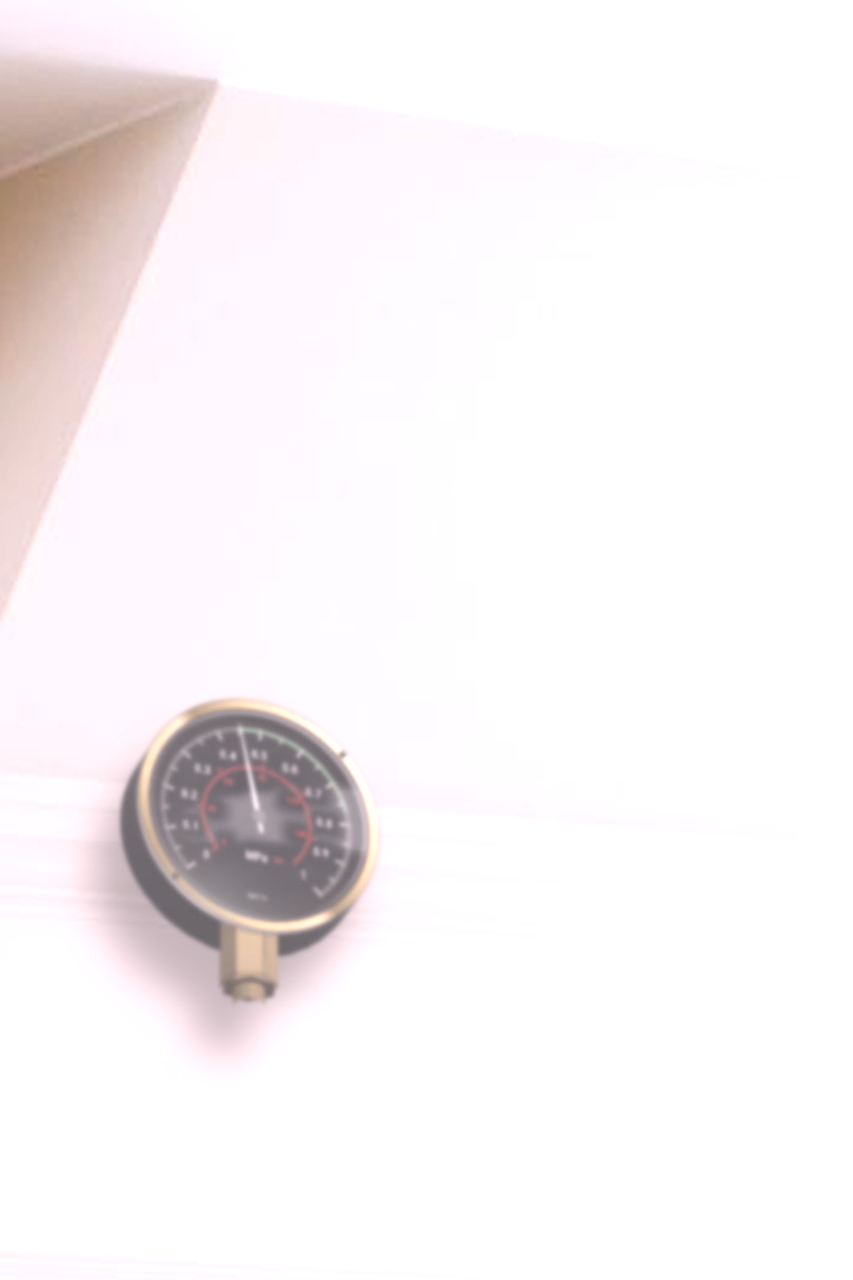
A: 0.45MPa
